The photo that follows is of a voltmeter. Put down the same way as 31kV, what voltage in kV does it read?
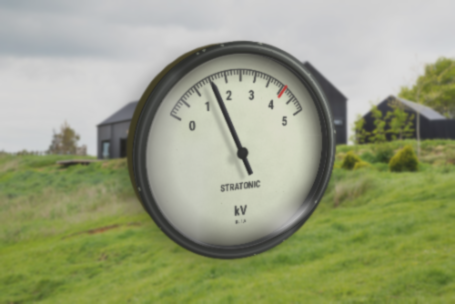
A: 1.5kV
